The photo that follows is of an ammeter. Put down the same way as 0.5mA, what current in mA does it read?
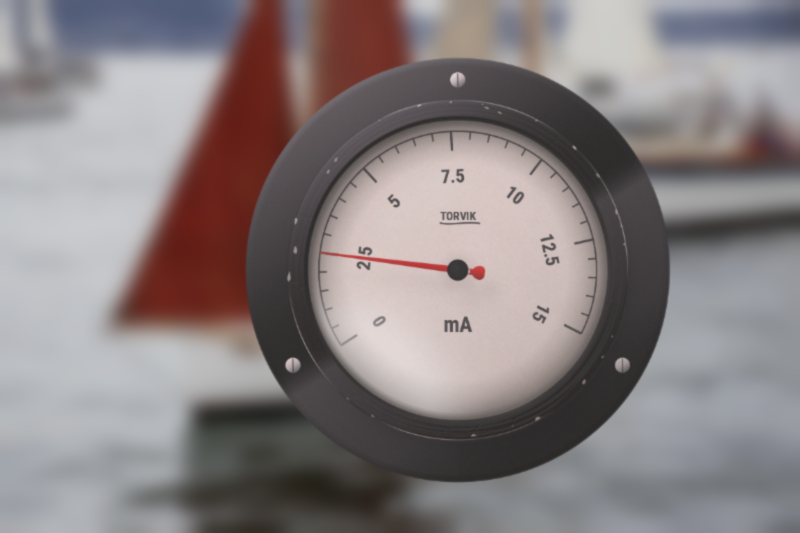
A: 2.5mA
